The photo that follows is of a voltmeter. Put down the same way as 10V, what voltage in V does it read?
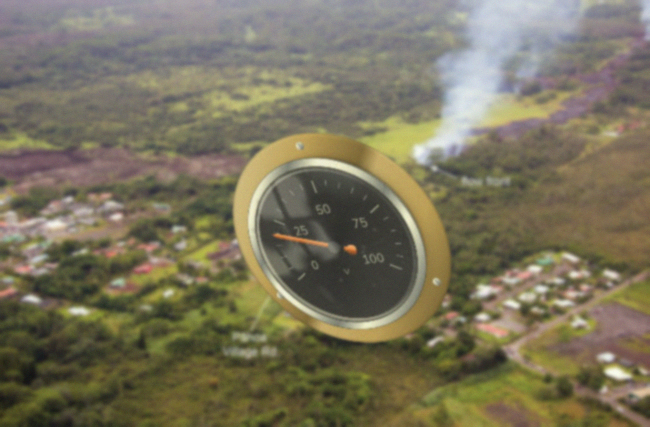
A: 20V
